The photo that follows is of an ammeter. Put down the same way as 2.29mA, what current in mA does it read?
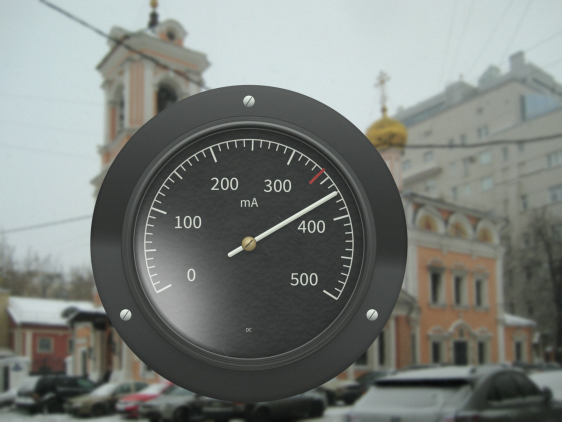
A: 370mA
